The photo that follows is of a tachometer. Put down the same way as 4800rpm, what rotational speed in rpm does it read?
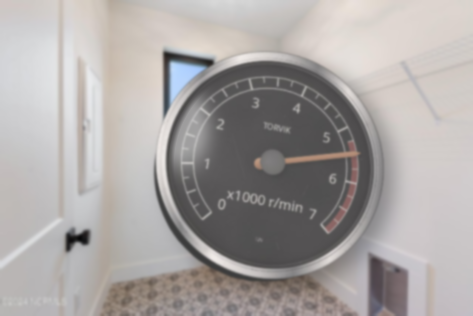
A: 5500rpm
